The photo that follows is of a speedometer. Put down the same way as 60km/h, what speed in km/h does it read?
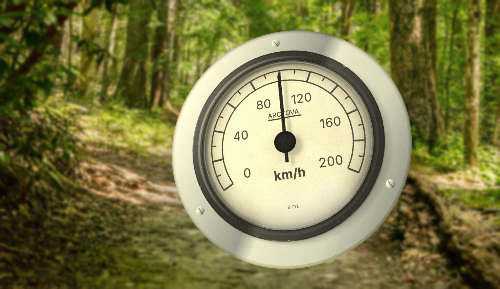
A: 100km/h
